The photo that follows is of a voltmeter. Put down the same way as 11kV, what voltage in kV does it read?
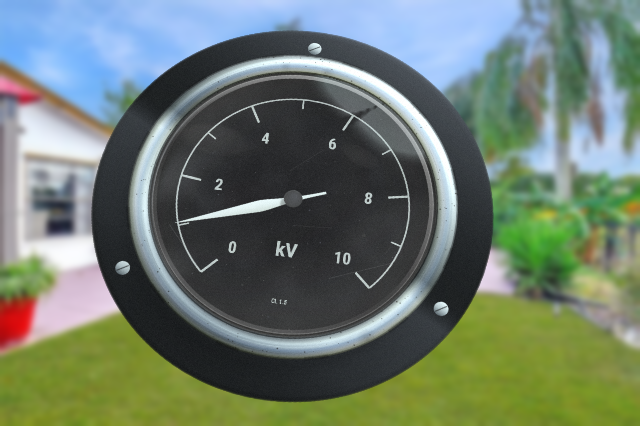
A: 1kV
